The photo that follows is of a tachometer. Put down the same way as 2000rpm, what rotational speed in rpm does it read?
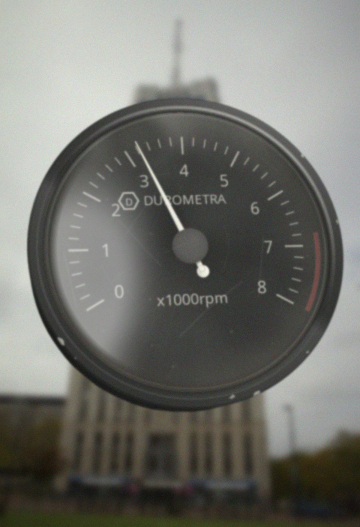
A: 3200rpm
